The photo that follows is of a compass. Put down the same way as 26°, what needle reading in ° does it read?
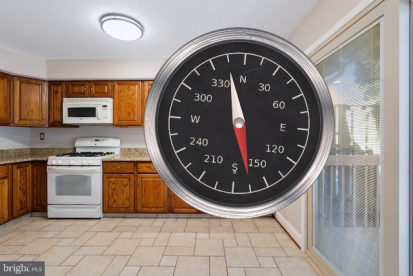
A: 165°
